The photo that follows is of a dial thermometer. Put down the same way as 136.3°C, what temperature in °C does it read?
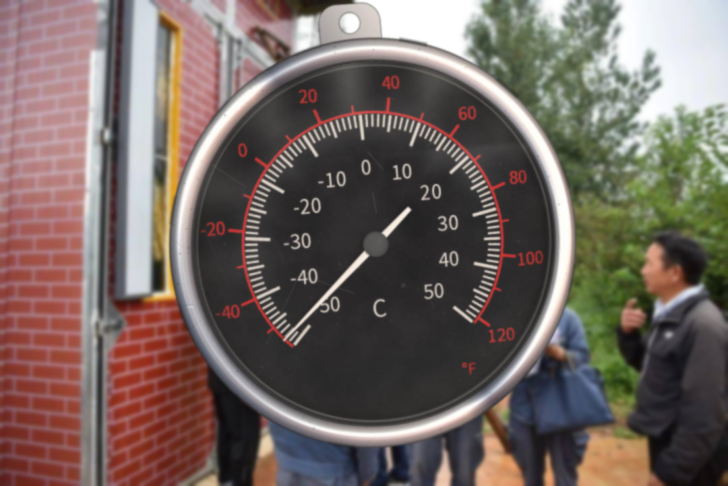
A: -48°C
